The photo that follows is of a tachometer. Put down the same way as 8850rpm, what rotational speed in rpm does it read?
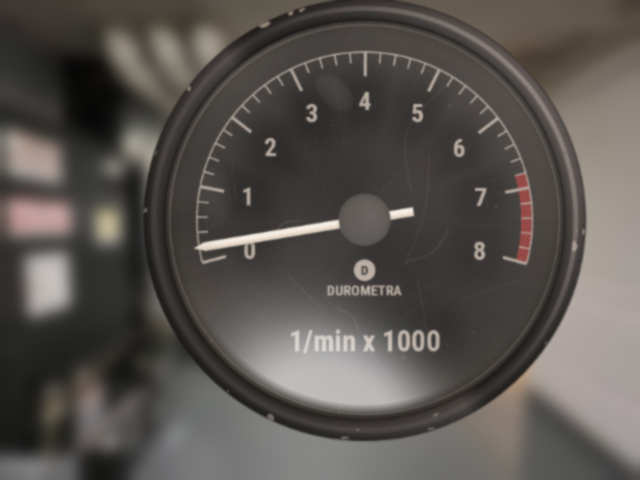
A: 200rpm
